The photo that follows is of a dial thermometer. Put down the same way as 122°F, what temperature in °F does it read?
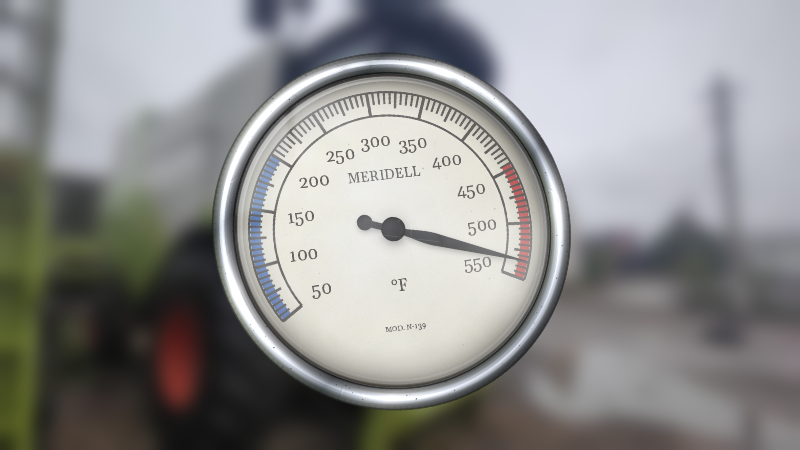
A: 535°F
